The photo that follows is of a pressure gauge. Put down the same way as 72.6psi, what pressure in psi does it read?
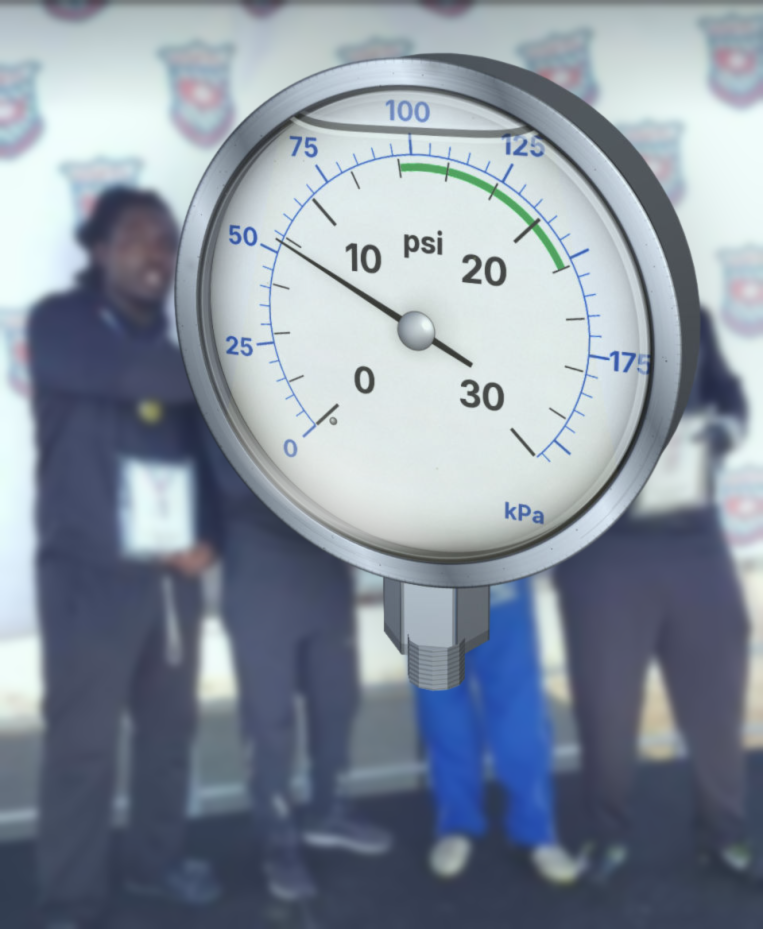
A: 8psi
